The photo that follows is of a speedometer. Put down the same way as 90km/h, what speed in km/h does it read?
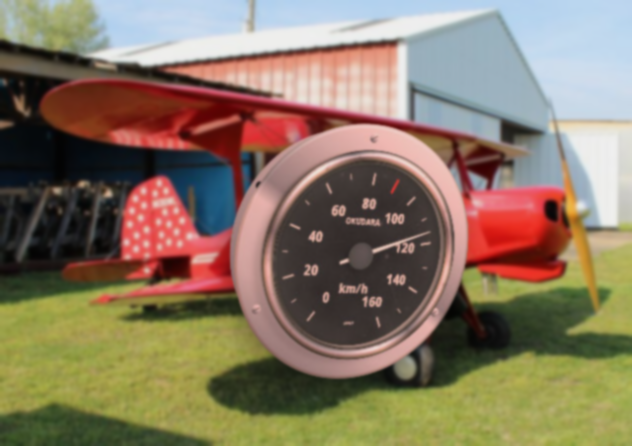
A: 115km/h
